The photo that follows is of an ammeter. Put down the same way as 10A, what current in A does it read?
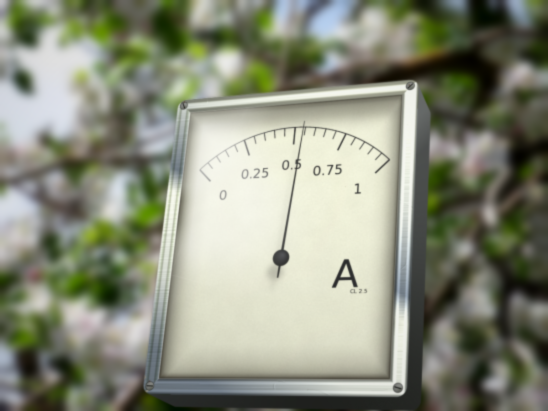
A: 0.55A
